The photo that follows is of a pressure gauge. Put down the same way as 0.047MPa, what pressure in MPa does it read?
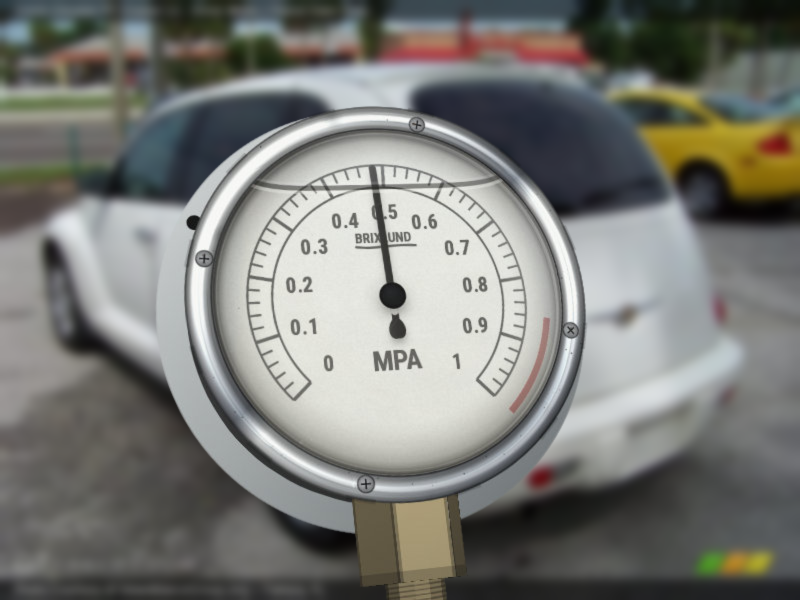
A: 0.48MPa
